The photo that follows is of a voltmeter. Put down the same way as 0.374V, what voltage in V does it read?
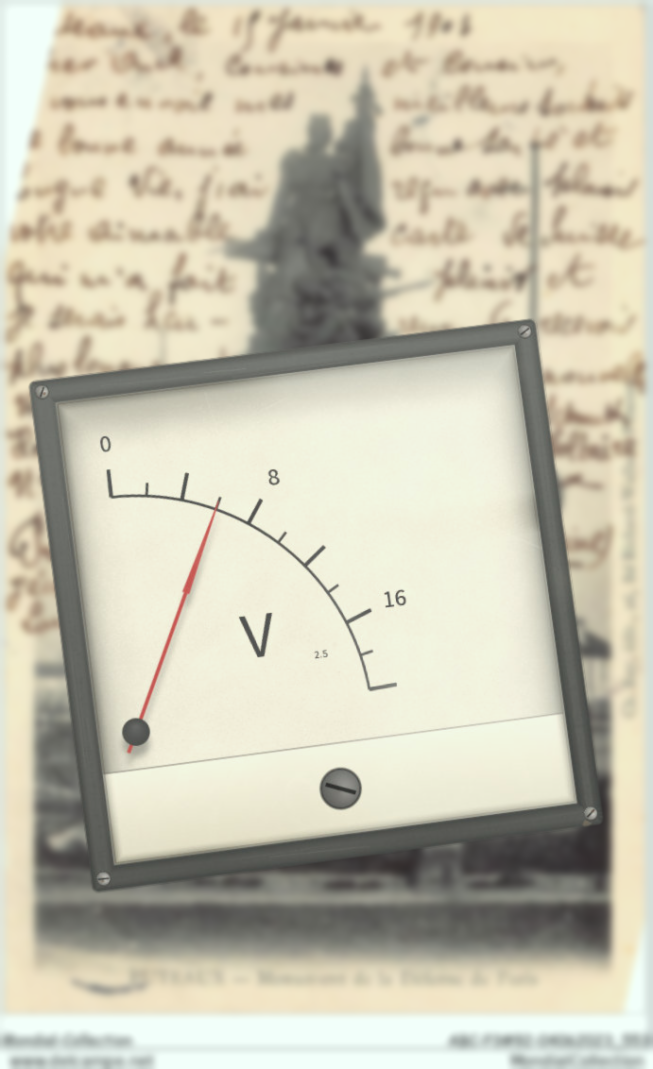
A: 6V
